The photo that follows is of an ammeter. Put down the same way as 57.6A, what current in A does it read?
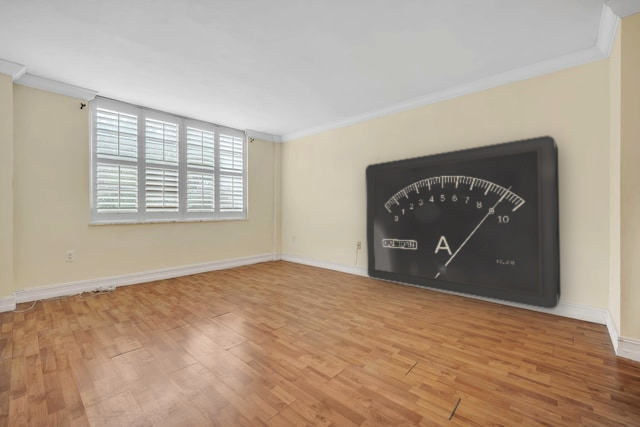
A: 9A
